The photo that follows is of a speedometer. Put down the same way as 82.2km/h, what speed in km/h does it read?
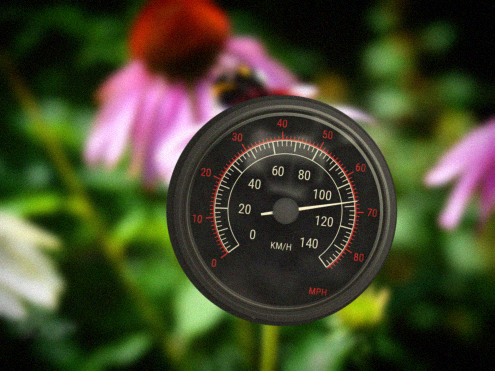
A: 108km/h
